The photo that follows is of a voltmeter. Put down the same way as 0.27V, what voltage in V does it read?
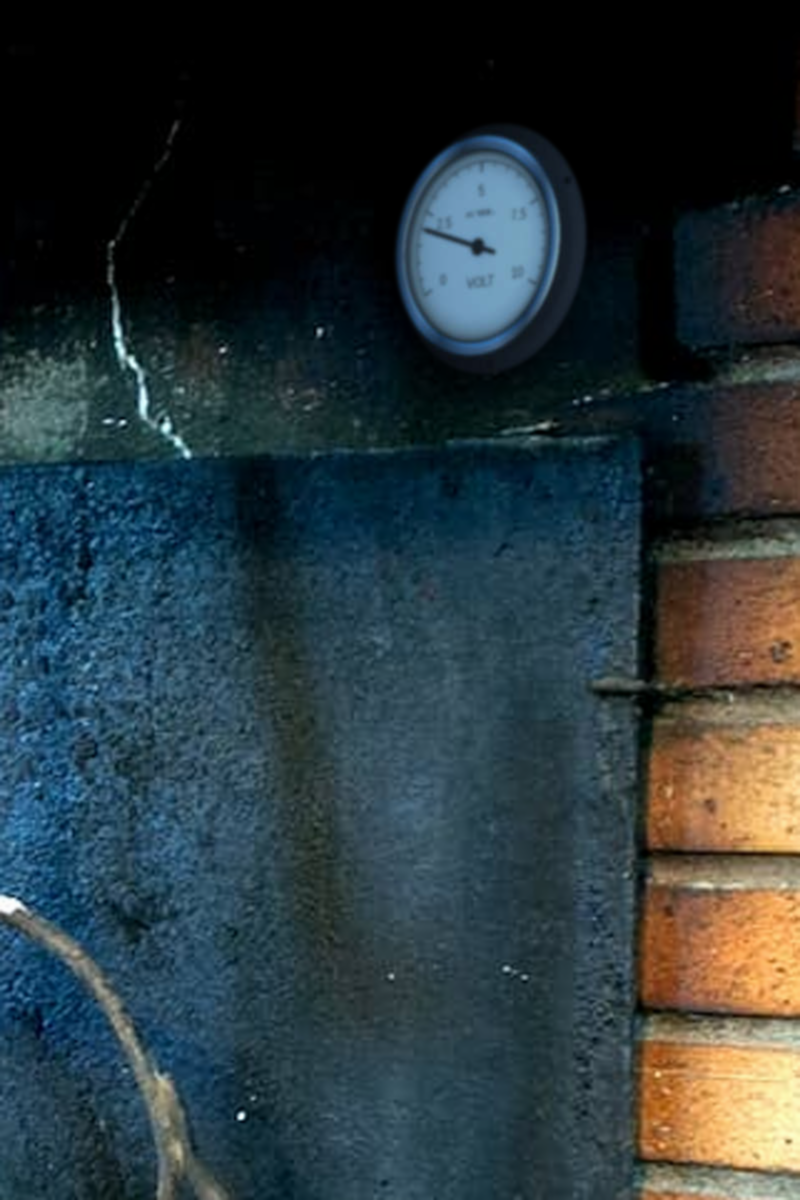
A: 2V
